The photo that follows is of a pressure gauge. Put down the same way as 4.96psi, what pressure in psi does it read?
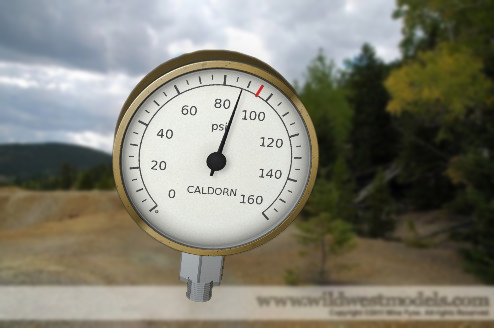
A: 87.5psi
